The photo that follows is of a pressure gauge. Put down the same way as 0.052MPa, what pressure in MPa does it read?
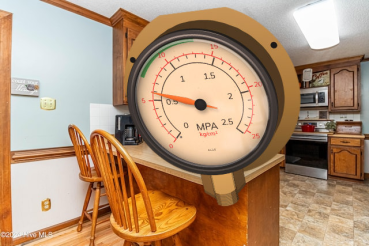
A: 0.6MPa
